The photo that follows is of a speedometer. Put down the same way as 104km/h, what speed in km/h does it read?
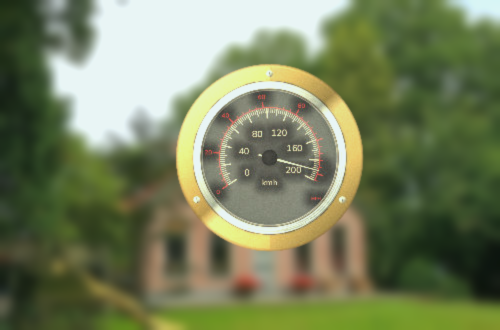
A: 190km/h
